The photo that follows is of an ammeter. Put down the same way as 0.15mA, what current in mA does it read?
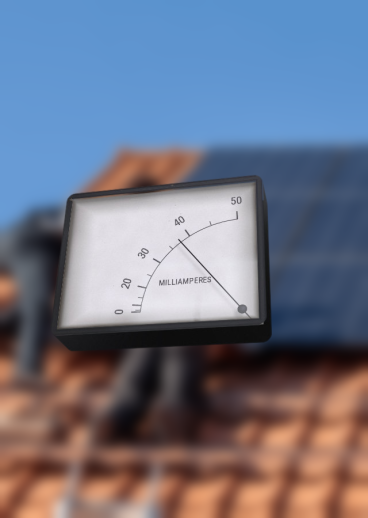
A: 37.5mA
